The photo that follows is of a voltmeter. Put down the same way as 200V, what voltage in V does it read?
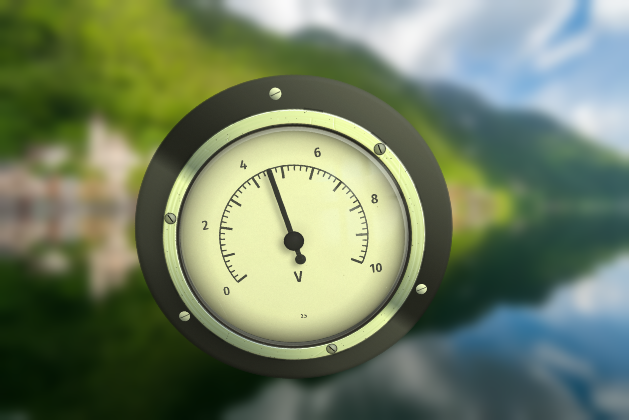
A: 4.6V
